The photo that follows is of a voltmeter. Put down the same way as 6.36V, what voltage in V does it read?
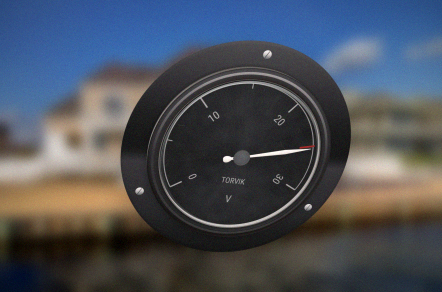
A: 25V
